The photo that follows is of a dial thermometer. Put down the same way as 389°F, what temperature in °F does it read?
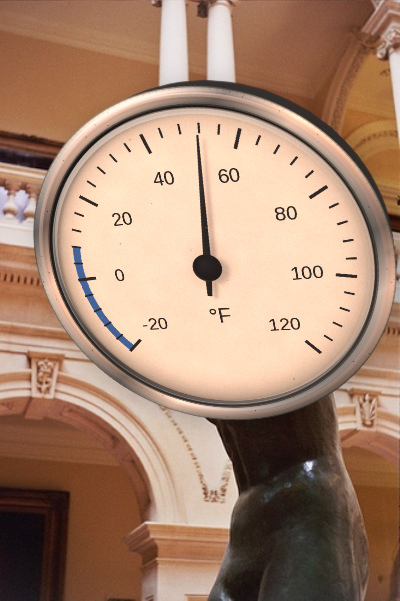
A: 52°F
